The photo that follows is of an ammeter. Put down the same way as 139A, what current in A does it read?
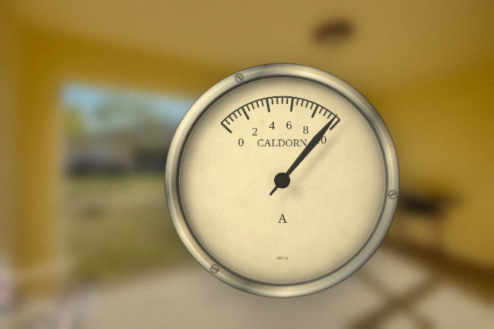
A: 9.6A
